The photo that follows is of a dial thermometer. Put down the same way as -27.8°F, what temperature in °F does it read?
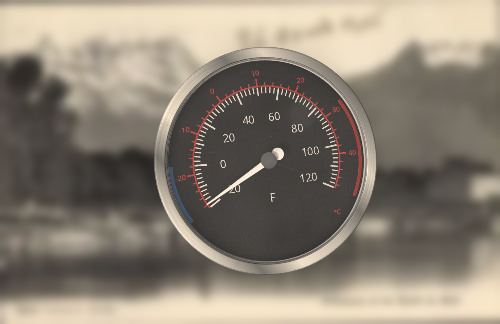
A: -18°F
